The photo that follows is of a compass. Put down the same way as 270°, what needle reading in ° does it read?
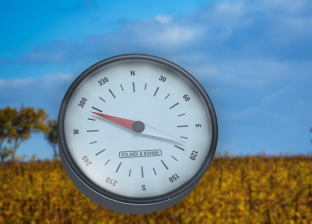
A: 292.5°
